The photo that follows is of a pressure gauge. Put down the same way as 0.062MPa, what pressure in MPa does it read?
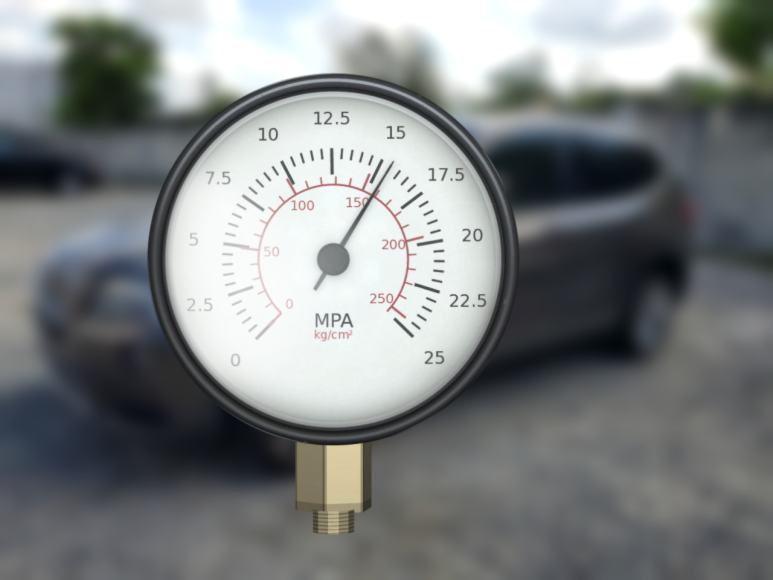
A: 15.5MPa
